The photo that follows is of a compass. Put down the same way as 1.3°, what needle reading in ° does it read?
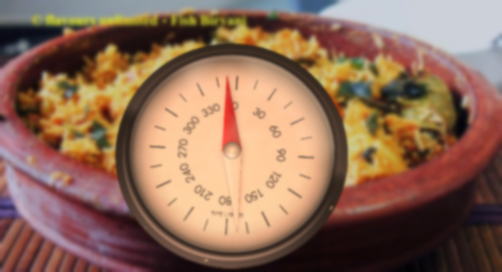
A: 352.5°
